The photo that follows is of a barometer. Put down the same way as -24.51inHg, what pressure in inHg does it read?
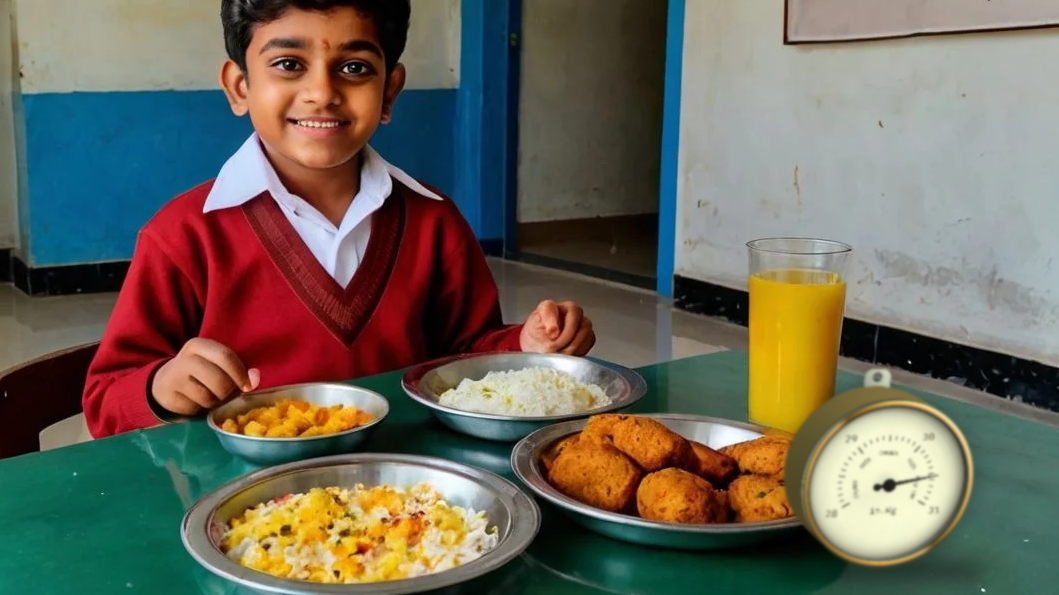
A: 30.5inHg
